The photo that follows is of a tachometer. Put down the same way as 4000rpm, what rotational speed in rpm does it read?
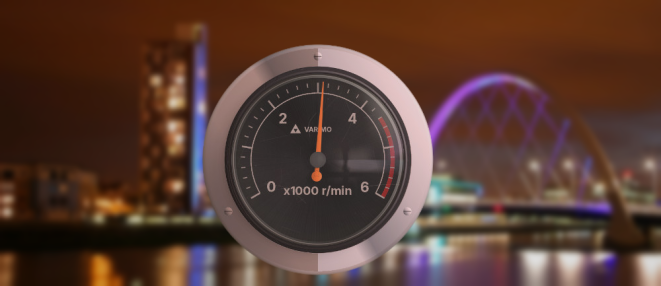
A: 3100rpm
